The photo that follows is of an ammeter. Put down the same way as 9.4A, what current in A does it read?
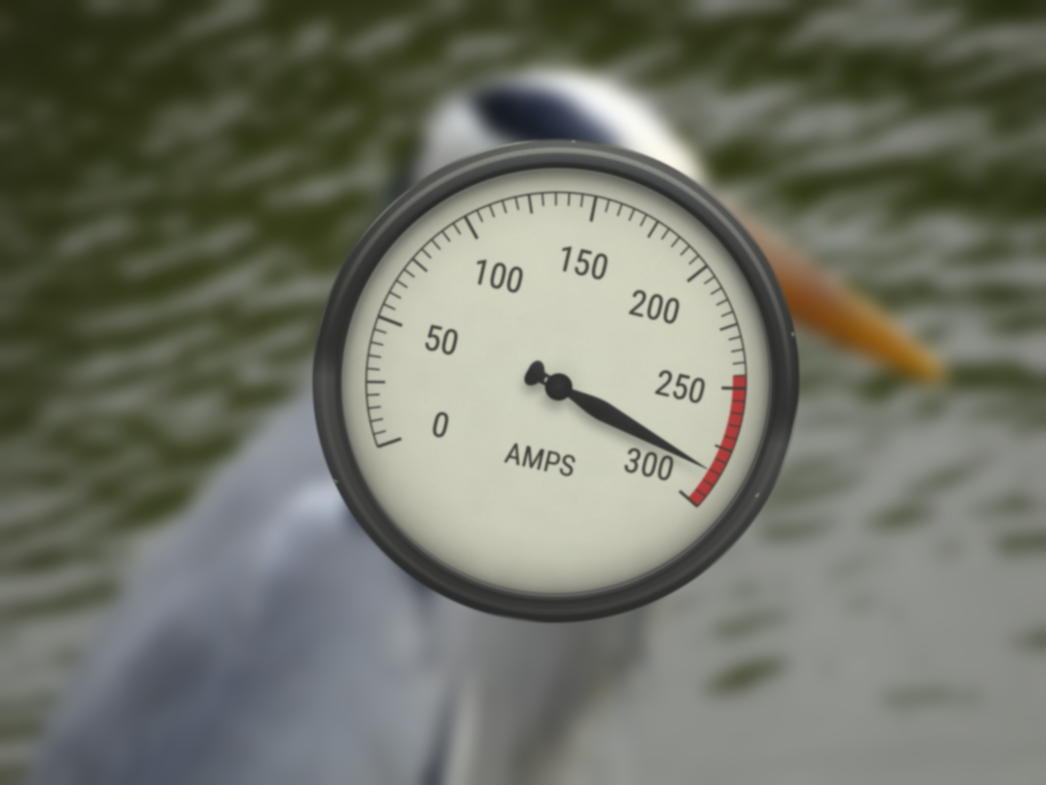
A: 285A
